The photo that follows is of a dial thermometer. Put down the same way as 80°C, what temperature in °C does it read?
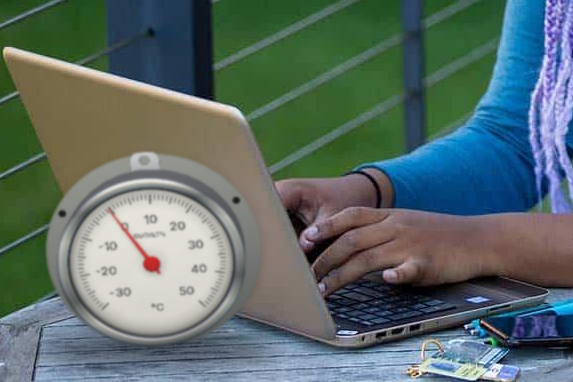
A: 0°C
